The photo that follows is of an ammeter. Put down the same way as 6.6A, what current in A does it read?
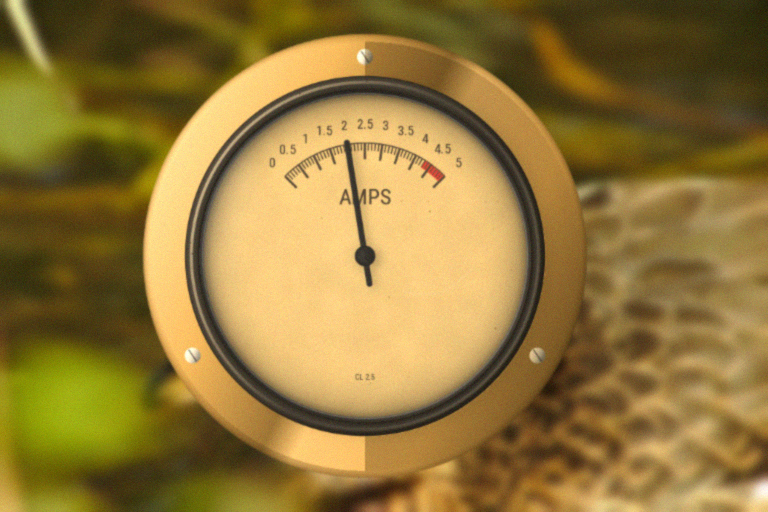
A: 2A
